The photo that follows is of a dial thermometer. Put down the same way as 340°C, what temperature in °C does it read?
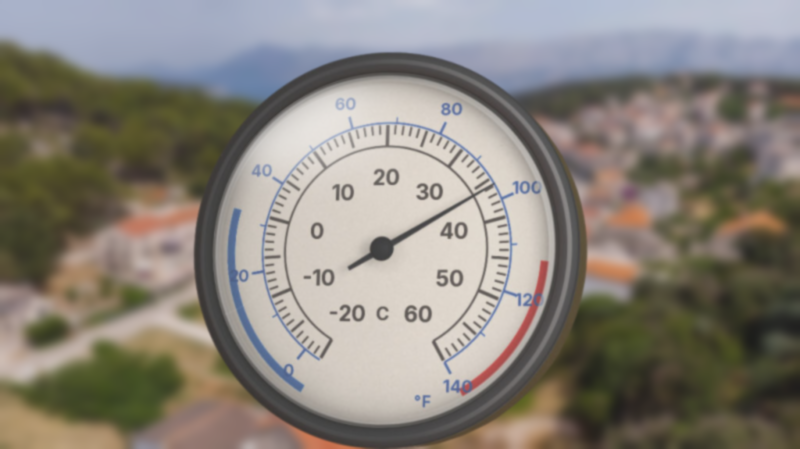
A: 36°C
